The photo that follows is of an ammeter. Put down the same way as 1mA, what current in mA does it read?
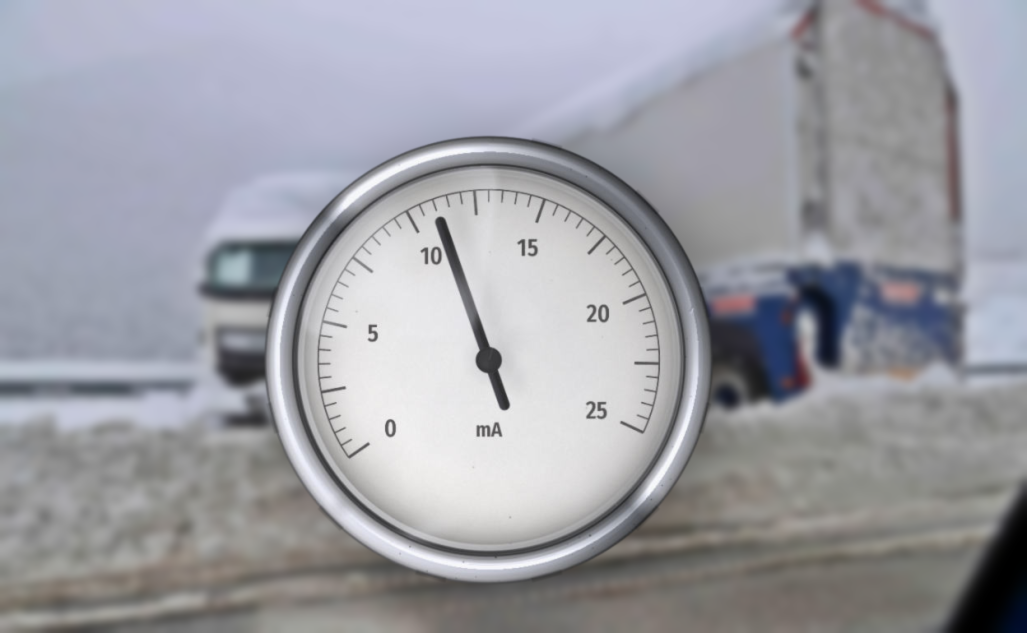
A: 11mA
